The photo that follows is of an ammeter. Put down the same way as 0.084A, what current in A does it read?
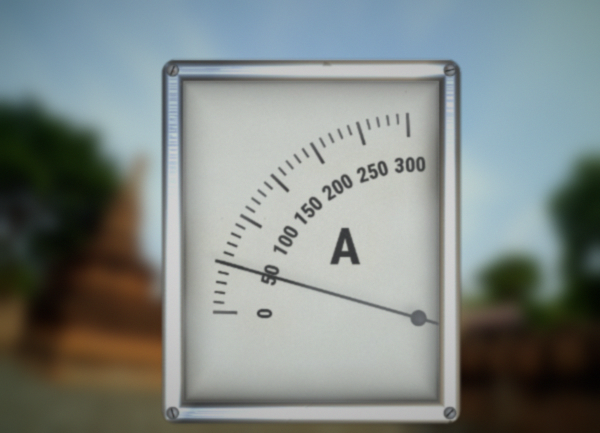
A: 50A
